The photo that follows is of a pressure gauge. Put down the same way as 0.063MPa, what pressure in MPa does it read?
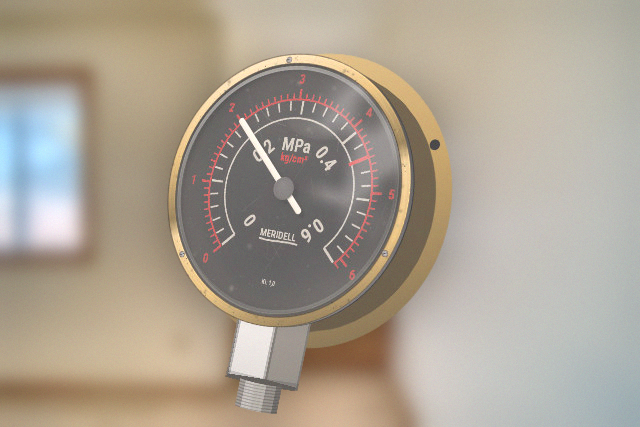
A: 0.2MPa
